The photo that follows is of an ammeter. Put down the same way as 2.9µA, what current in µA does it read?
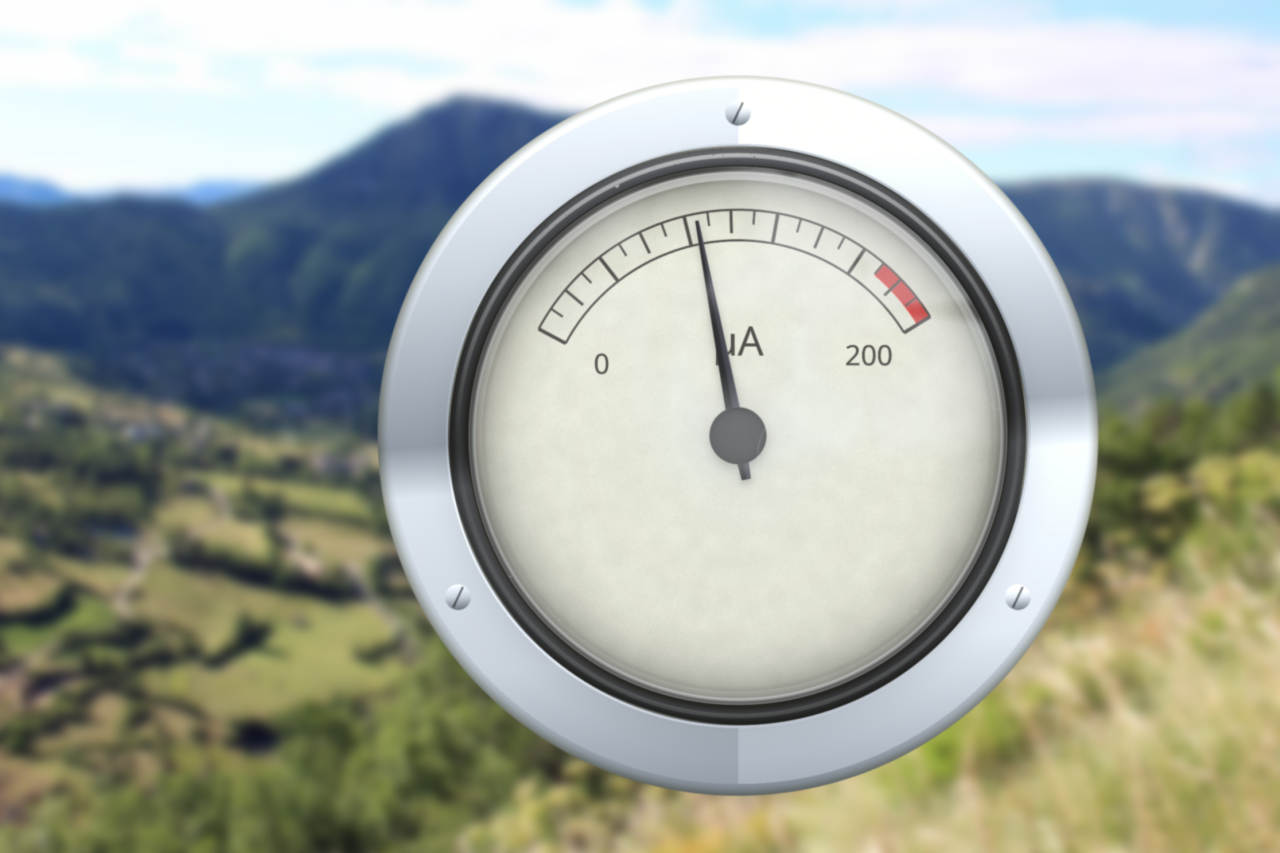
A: 85µA
